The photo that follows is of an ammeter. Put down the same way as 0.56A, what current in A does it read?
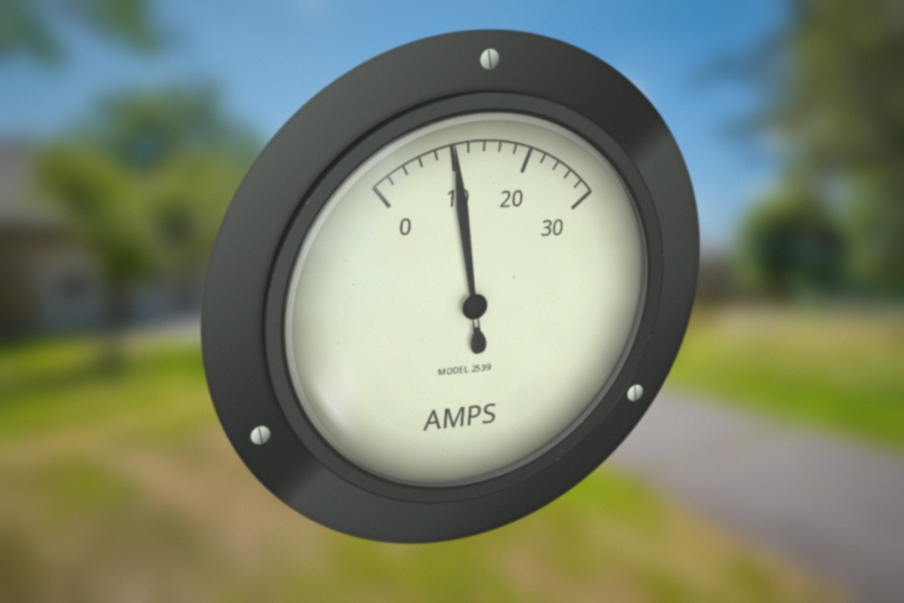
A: 10A
